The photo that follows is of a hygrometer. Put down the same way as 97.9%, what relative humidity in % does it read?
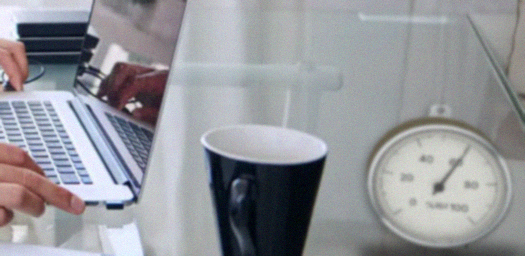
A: 60%
